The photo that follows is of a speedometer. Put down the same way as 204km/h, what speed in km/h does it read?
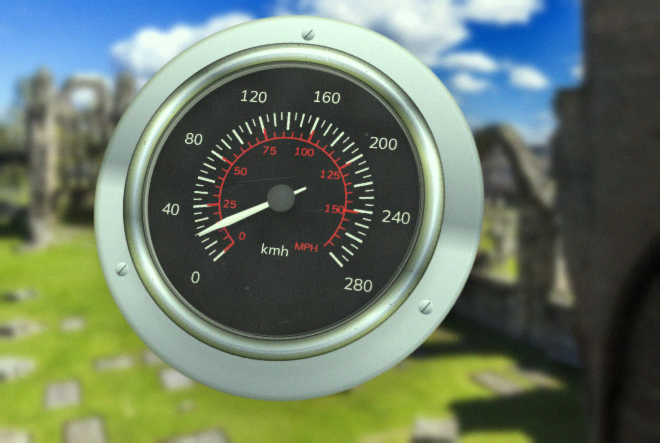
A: 20km/h
